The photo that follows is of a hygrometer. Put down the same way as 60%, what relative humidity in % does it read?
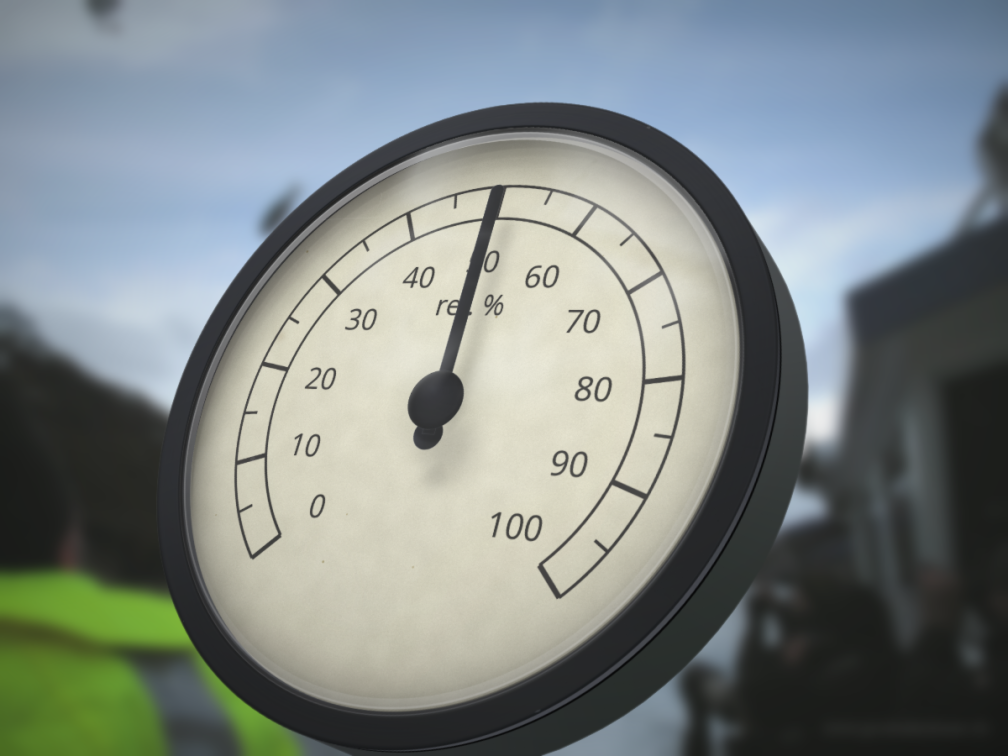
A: 50%
